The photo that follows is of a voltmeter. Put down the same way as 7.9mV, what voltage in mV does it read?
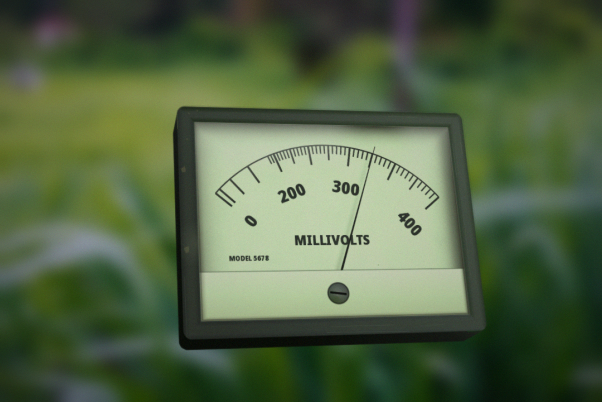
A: 325mV
